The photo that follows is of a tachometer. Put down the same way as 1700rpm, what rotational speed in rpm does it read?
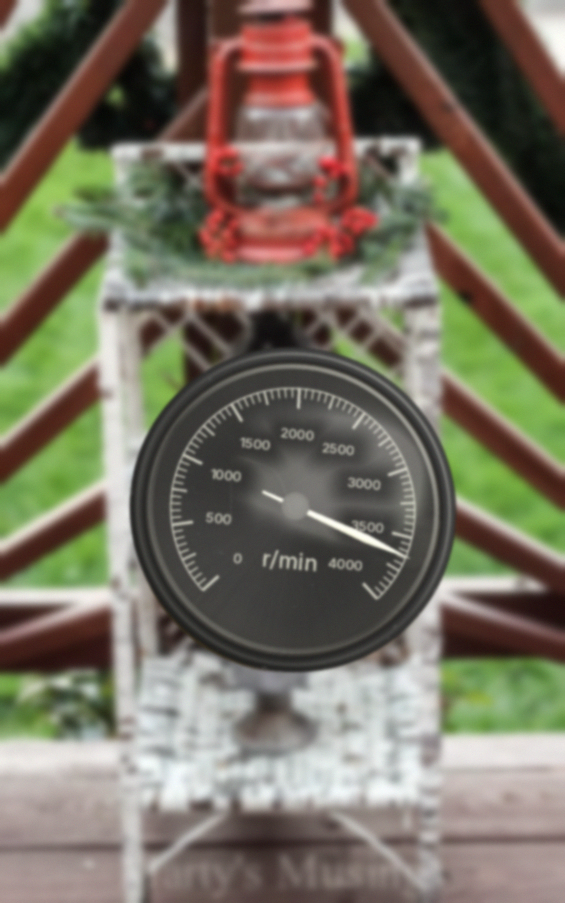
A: 3650rpm
